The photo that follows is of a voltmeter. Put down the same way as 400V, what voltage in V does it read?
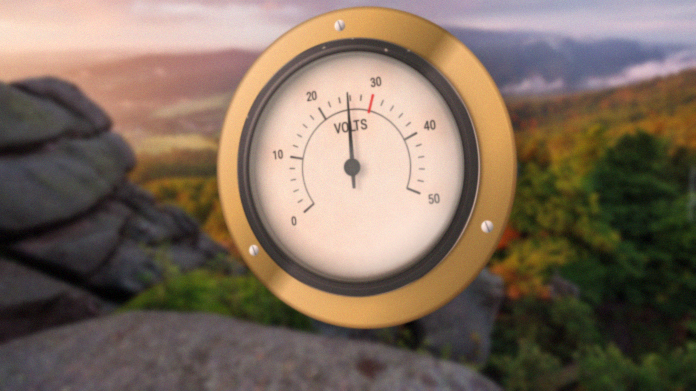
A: 26V
